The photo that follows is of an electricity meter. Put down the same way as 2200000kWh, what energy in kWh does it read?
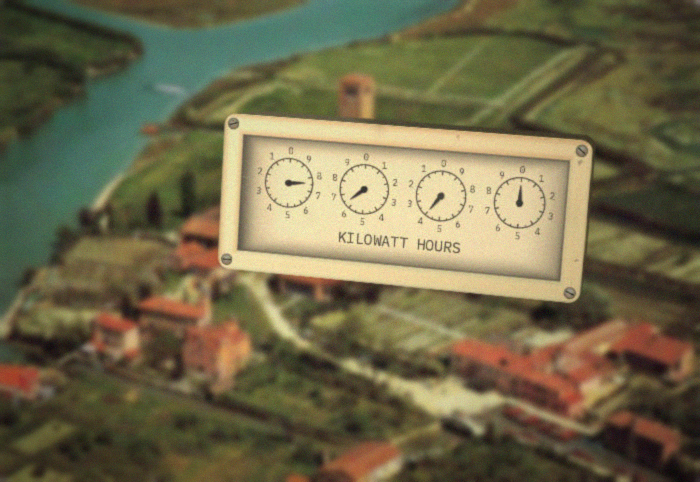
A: 7640kWh
